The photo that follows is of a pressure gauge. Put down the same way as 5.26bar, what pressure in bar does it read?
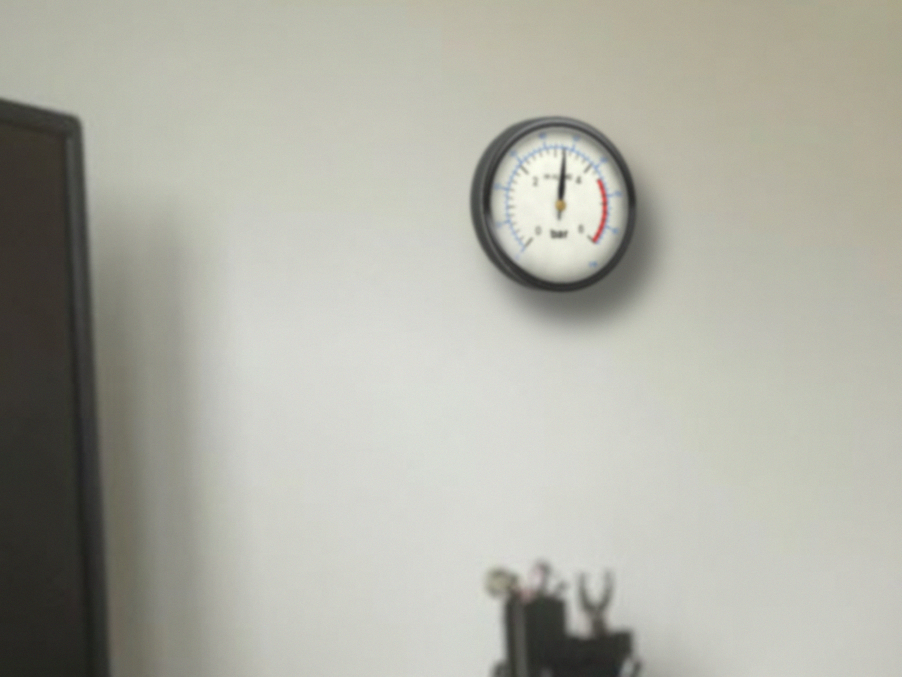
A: 3.2bar
